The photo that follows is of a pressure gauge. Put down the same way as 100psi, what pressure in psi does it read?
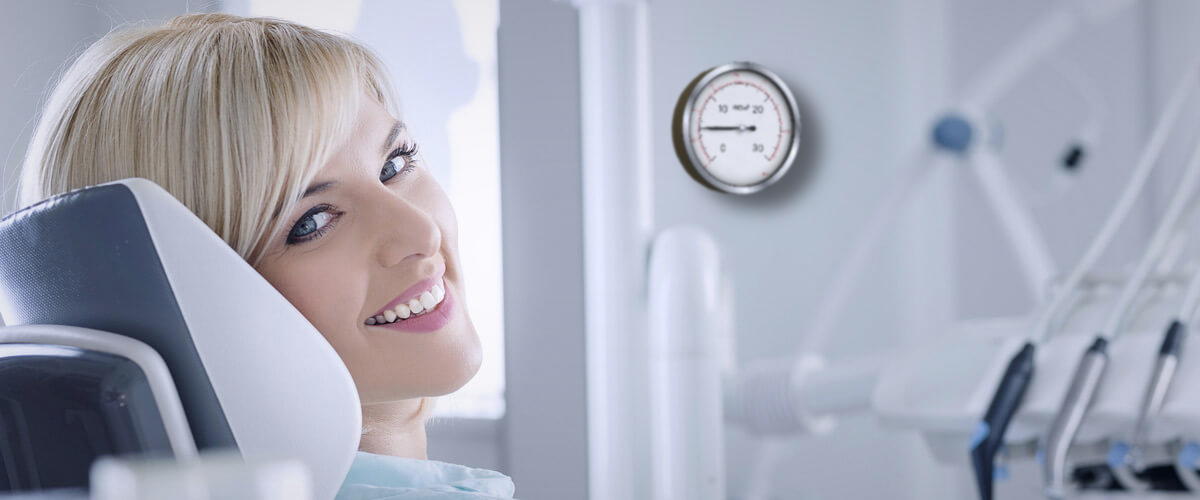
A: 5psi
